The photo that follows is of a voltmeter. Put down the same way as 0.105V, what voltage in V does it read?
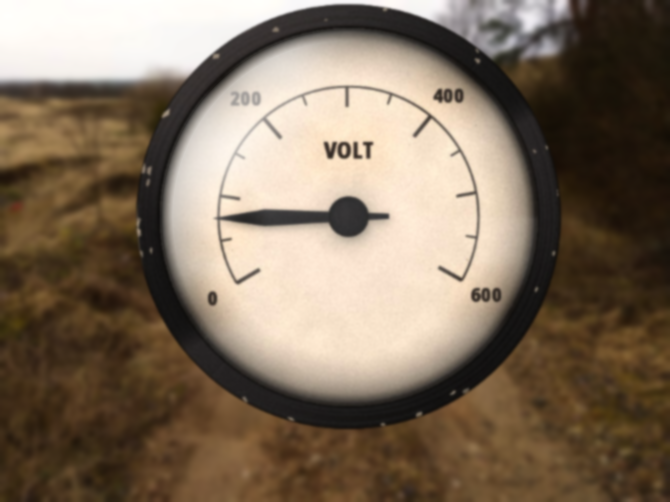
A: 75V
